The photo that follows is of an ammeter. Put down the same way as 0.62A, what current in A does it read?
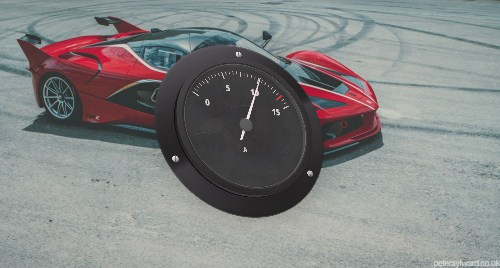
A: 10A
